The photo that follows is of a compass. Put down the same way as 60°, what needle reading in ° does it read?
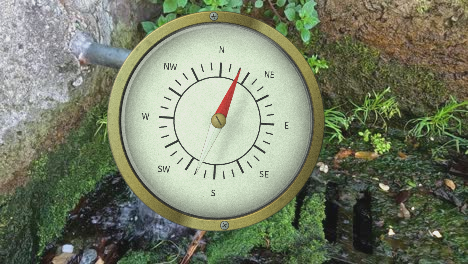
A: 20°
